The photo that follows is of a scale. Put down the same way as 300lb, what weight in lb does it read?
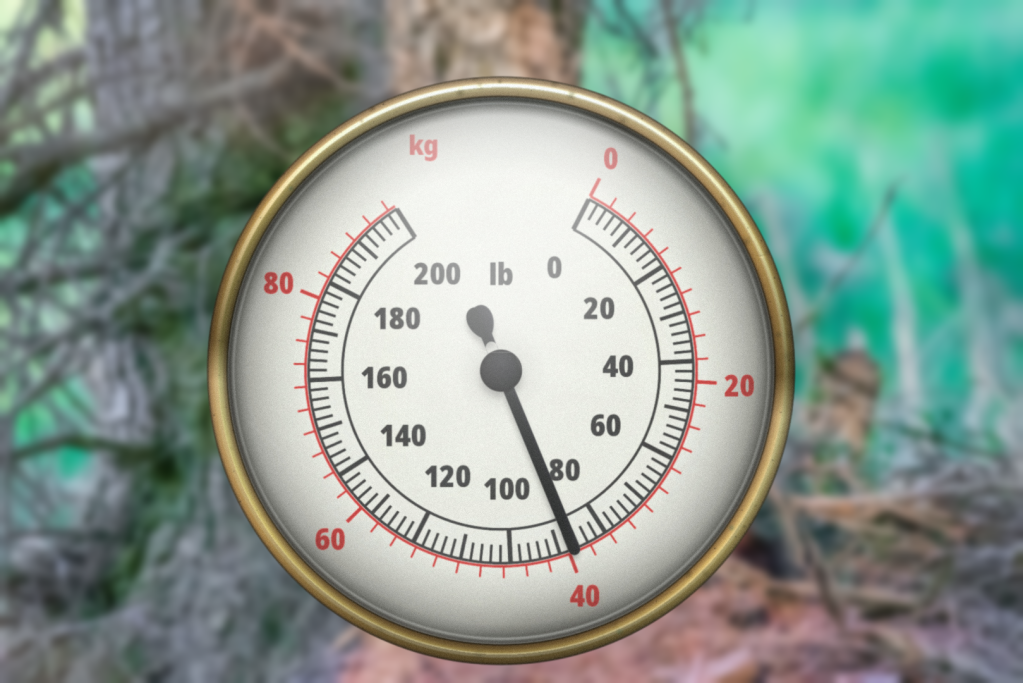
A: 87lb
